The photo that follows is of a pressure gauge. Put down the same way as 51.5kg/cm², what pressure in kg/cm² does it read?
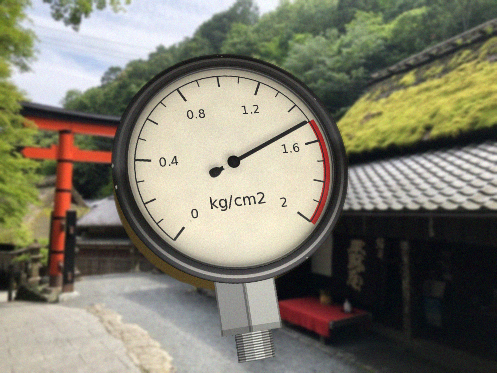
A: 1.5kg/cm²
